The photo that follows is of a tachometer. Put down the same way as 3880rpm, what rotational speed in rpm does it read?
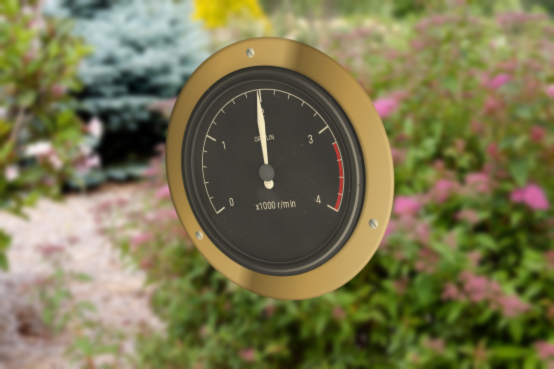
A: 2000rpm
